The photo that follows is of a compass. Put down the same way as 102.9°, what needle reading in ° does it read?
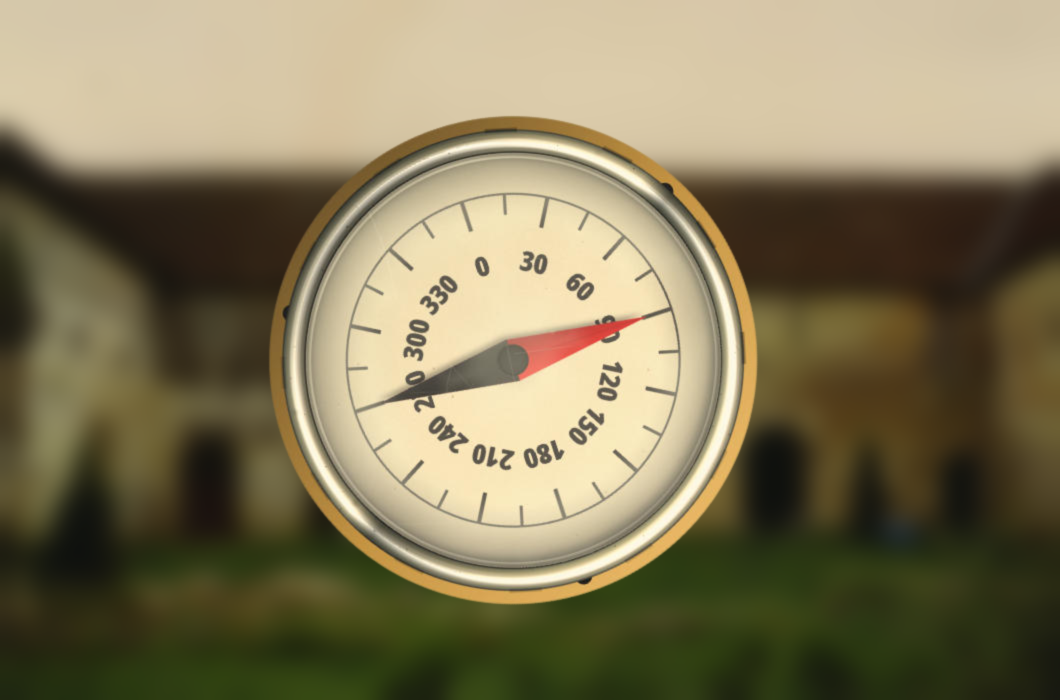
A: 90°
